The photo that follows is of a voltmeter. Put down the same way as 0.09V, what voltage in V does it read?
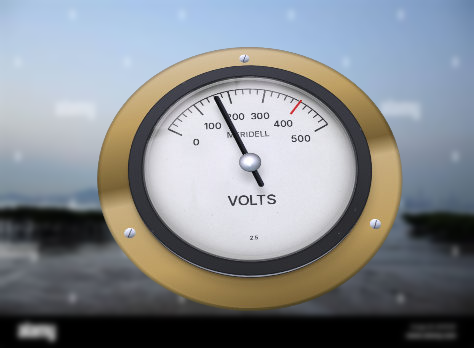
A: 160V
